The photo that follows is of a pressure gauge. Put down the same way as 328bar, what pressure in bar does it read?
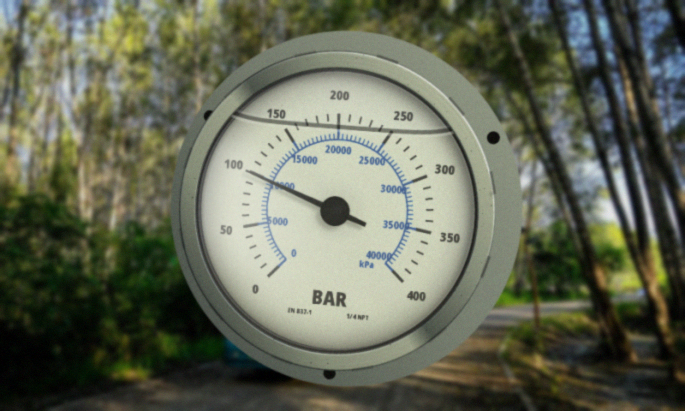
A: 100bar
